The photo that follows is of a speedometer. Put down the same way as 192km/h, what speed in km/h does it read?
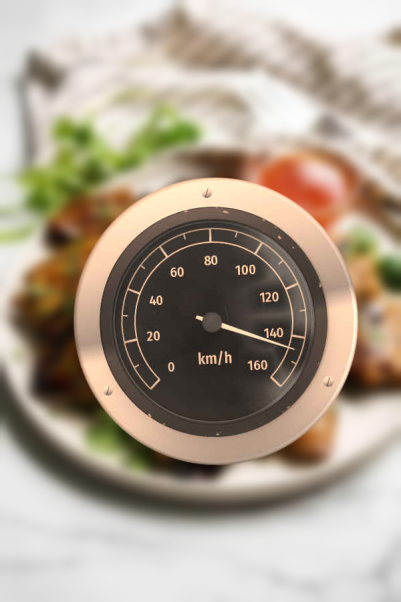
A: 145km/h
